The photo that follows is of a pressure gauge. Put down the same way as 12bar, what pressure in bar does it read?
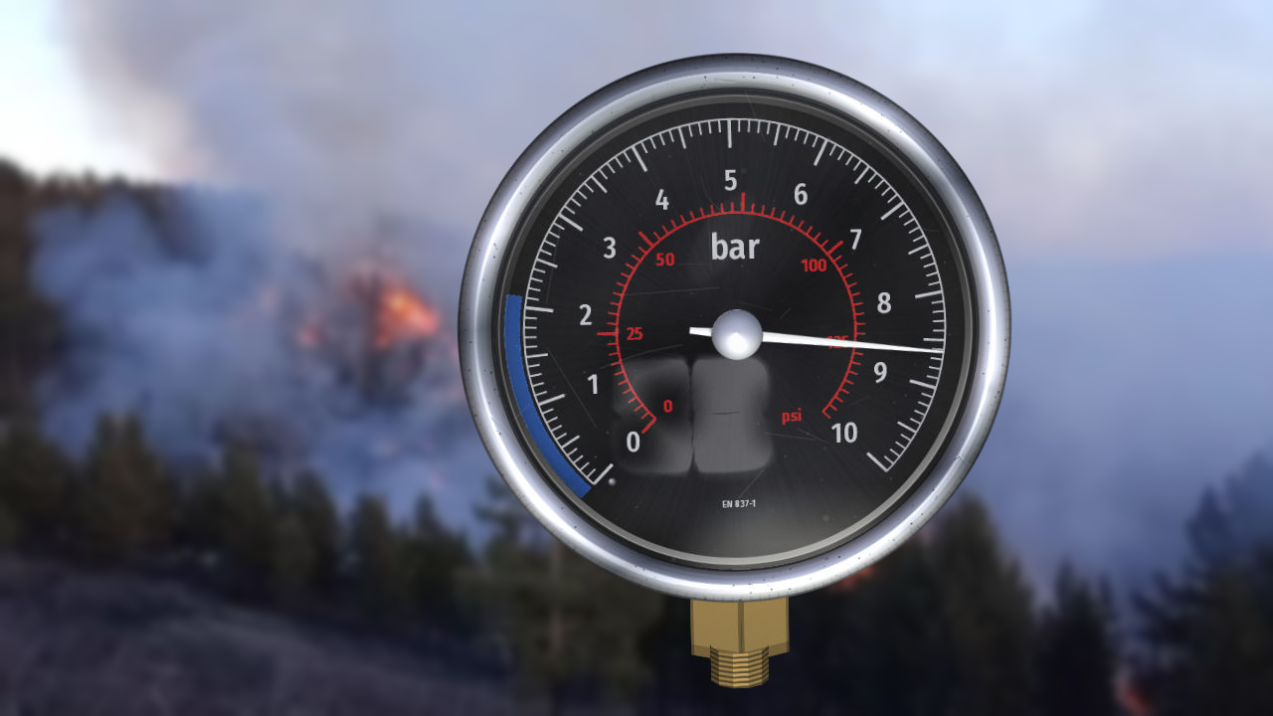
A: 8.6bar
